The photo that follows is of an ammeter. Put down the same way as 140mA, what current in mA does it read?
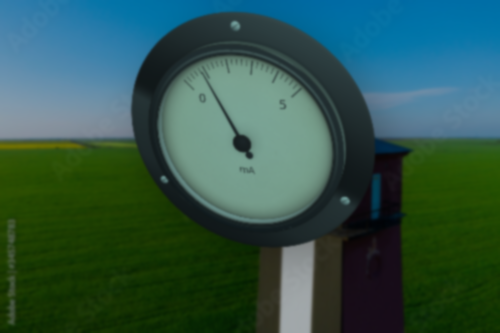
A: 1mA
